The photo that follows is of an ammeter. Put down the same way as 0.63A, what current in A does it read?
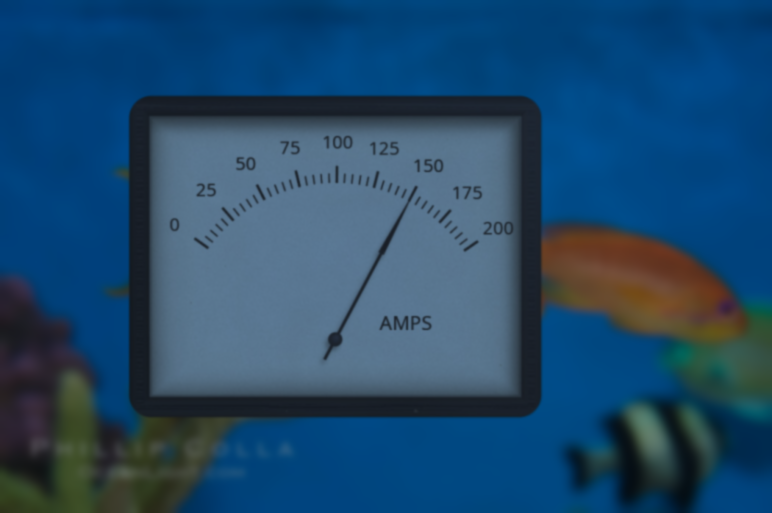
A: 150A
